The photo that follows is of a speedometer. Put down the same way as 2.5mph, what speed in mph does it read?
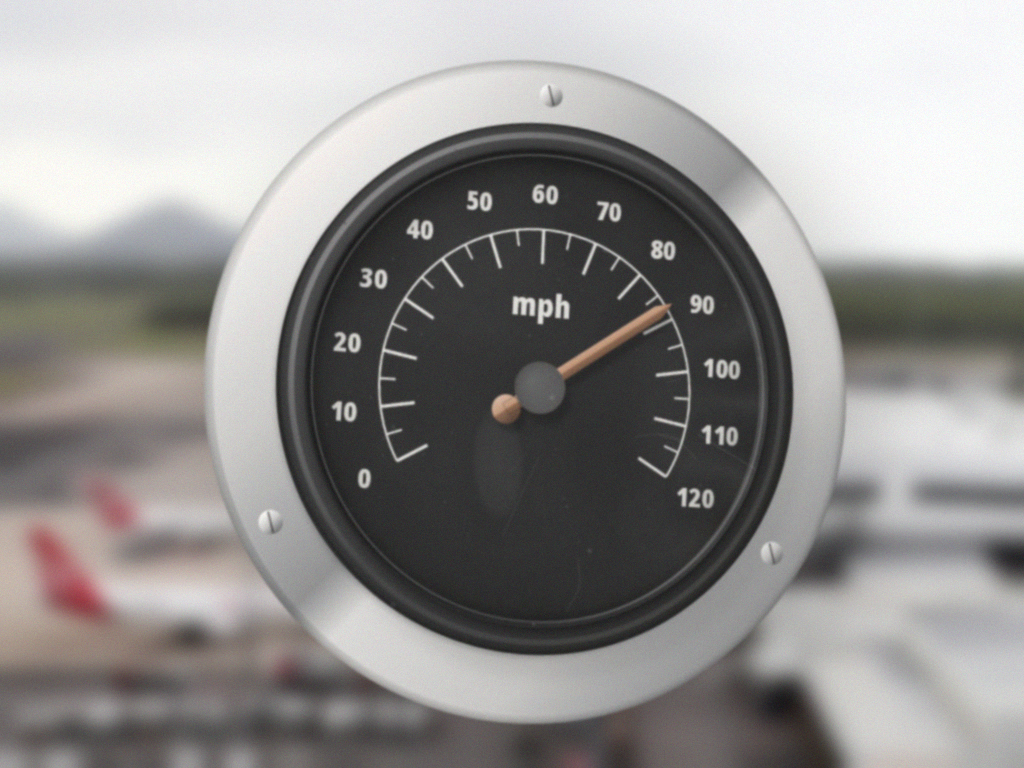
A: 87.5mph
